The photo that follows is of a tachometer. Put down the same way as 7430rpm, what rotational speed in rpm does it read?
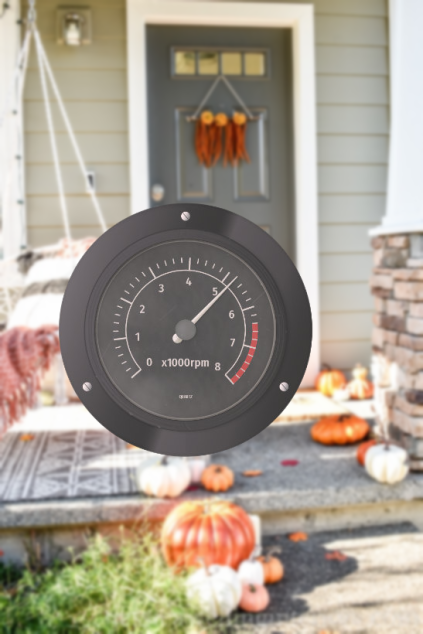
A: 5200rpm
